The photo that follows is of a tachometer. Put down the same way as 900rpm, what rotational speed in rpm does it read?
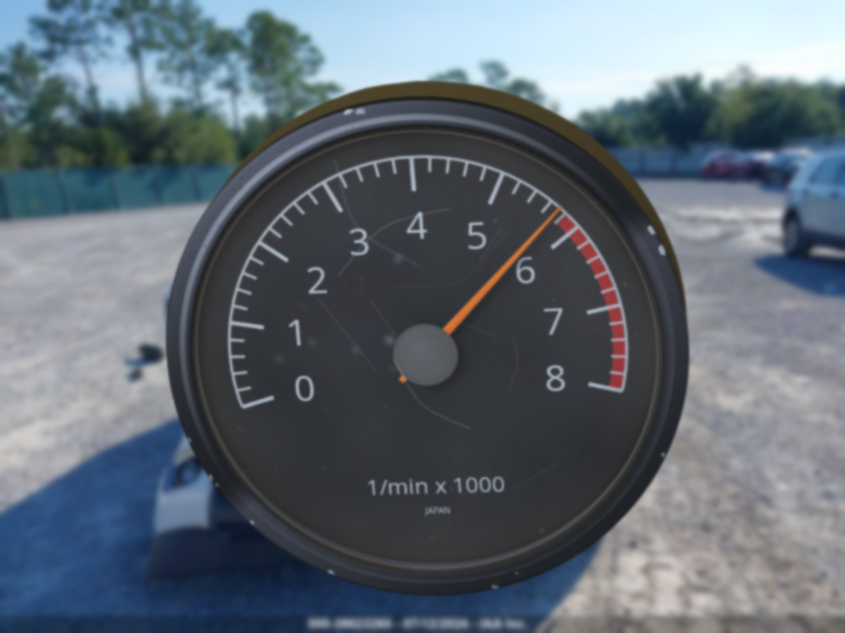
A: 5700rpm
